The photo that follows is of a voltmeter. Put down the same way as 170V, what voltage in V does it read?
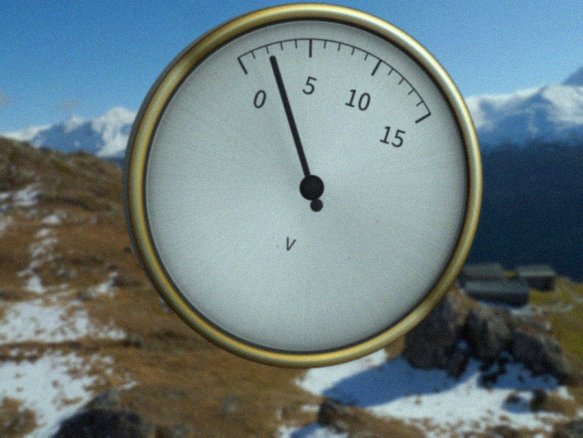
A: 2V
